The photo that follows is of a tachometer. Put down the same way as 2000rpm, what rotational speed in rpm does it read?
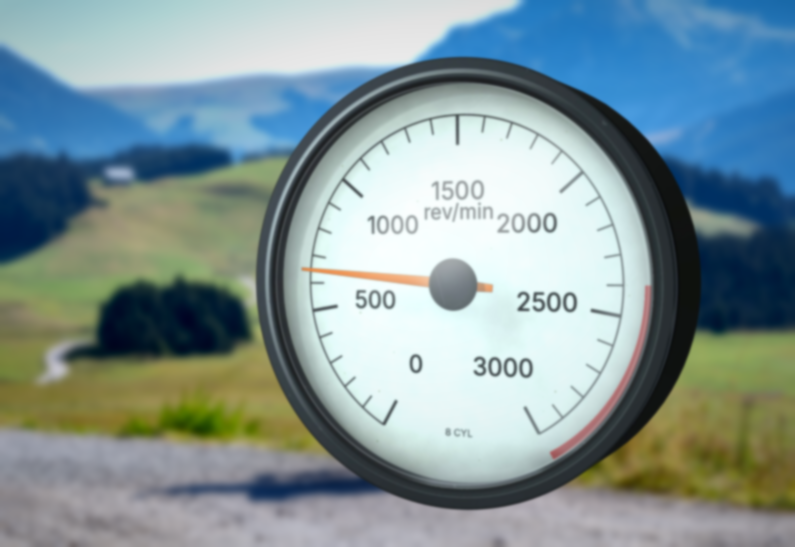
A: 650rpm
